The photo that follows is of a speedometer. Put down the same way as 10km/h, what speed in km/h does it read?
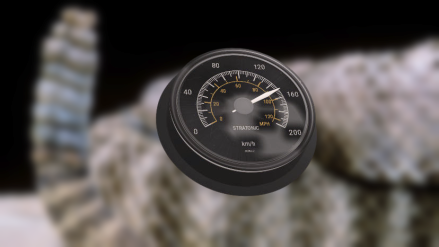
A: 150km/h
